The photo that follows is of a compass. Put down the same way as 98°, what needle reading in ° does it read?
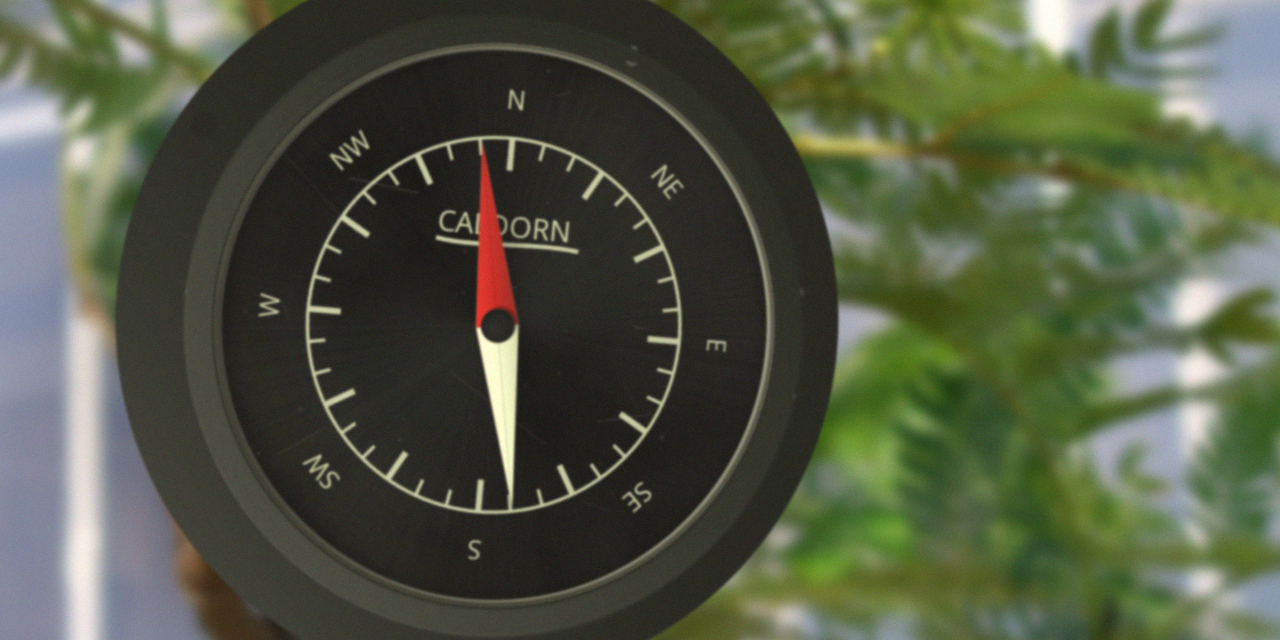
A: 350°
